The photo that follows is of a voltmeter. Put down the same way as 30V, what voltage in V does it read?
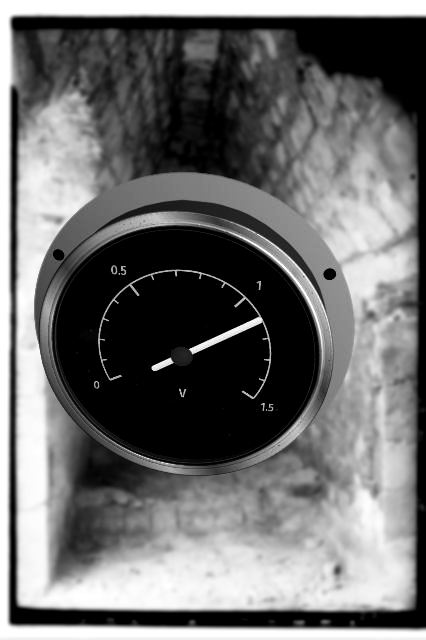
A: 1.1V
